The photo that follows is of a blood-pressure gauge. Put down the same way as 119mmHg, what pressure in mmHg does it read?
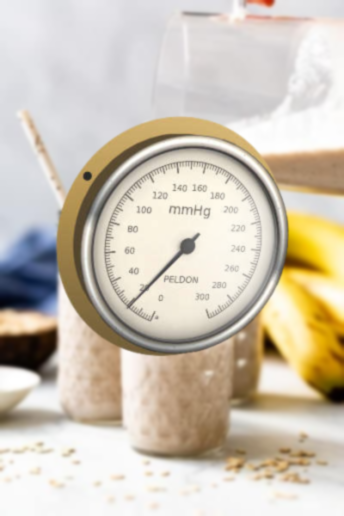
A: 20mmHg
